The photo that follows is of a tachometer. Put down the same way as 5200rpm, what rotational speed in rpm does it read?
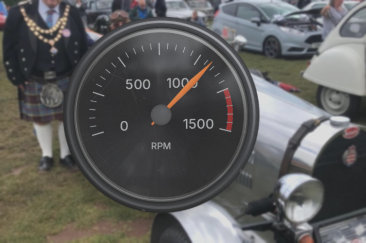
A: 1075rpm
